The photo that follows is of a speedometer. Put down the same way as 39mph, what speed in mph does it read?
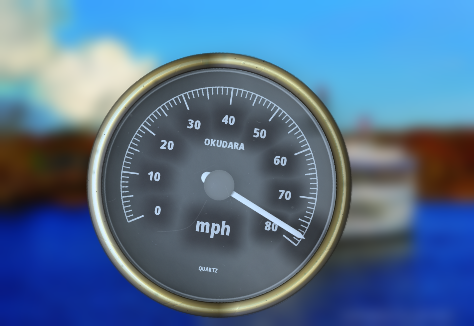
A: 78mph
